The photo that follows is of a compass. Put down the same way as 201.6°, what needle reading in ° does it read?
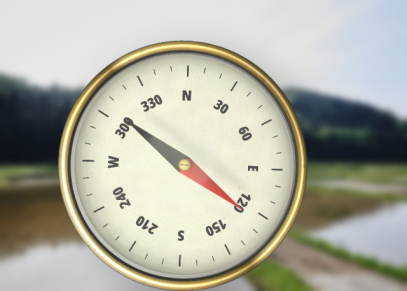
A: 125°
